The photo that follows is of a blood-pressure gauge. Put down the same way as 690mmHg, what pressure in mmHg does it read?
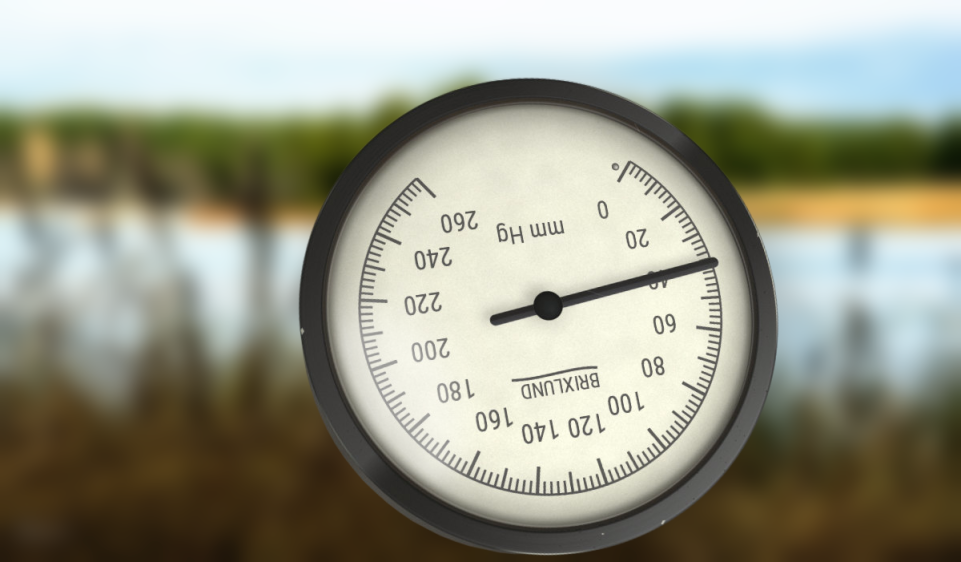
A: 40mmHg
